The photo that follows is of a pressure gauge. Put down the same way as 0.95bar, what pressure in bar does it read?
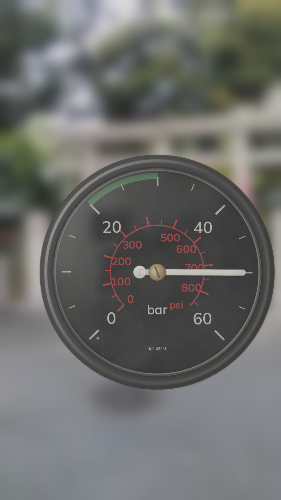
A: 50bar
